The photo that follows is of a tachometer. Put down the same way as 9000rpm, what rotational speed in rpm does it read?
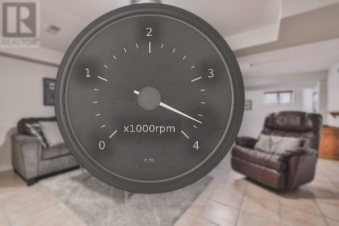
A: 3700rpm
